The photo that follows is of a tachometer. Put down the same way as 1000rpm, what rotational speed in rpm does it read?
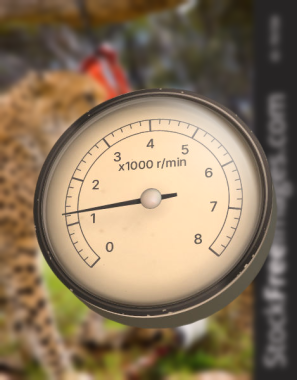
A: 1200rpm
